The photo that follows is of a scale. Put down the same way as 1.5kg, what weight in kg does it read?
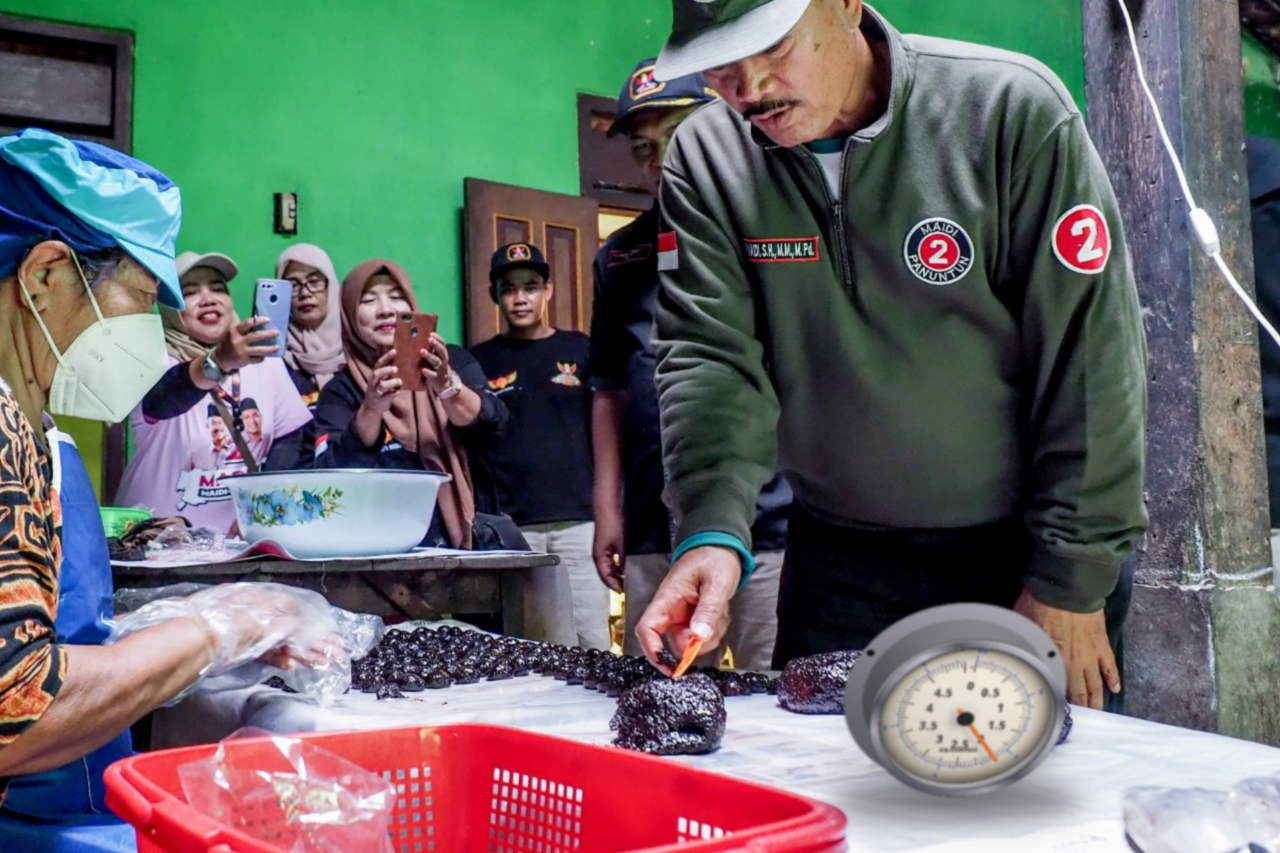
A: 2kg
